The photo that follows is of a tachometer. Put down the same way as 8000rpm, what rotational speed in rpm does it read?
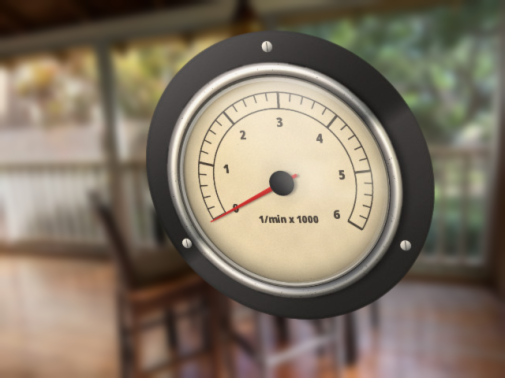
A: 0rpm
